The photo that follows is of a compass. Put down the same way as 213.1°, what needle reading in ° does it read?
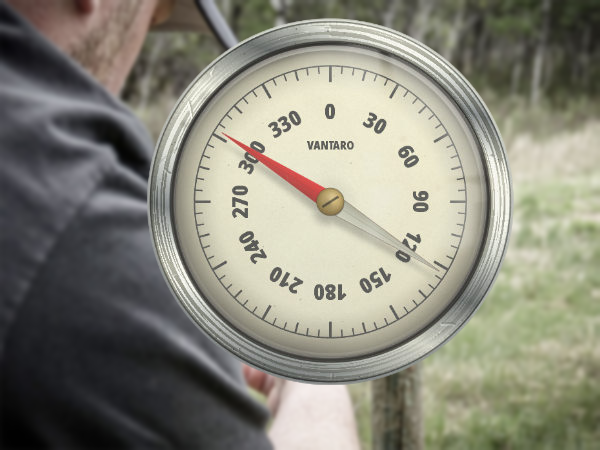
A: 302.5°
